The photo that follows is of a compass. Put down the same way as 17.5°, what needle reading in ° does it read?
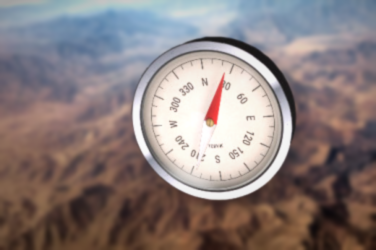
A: 25°
